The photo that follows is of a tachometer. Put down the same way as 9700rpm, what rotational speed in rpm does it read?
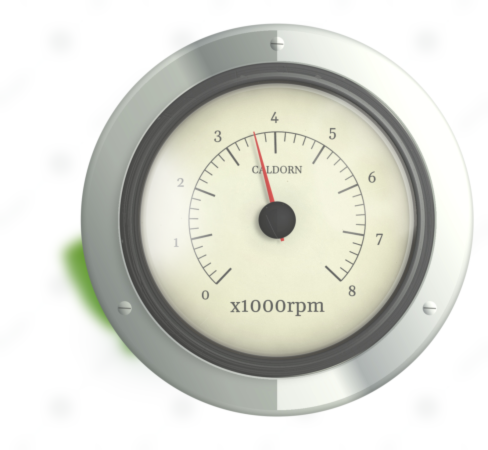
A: 3600rpm
